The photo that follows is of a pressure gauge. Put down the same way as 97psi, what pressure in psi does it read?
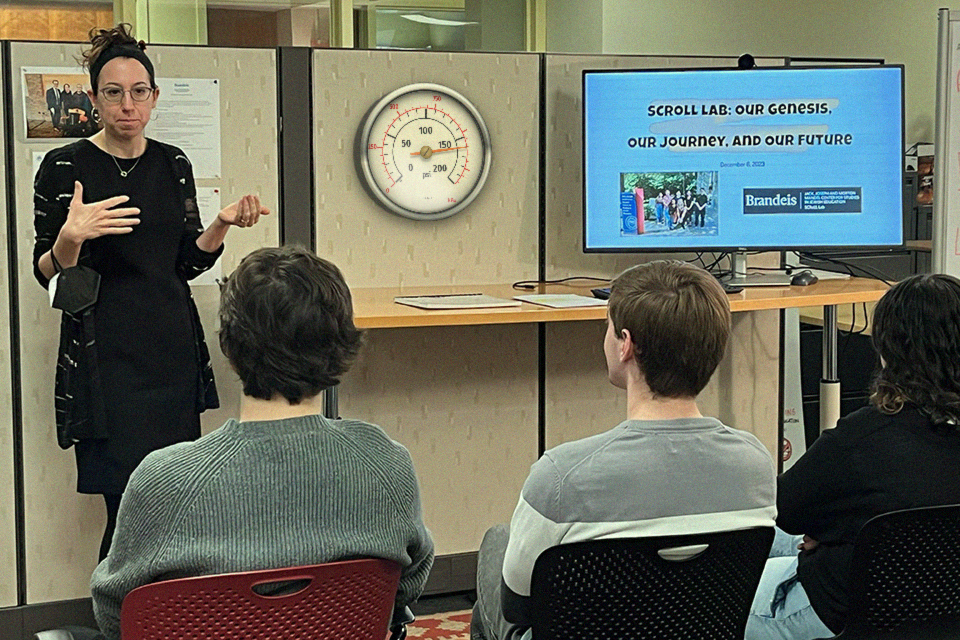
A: 160psi
